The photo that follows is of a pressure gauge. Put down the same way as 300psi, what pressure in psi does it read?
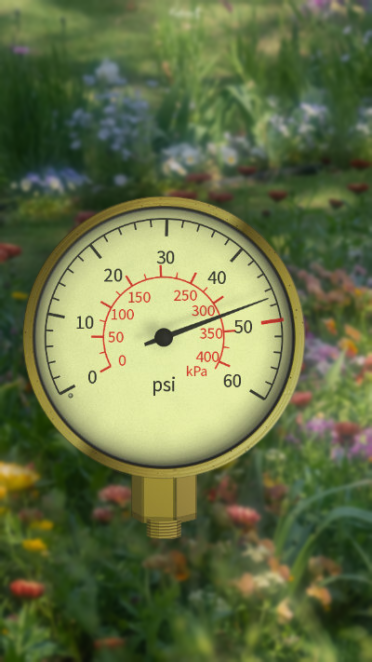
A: 47psi
